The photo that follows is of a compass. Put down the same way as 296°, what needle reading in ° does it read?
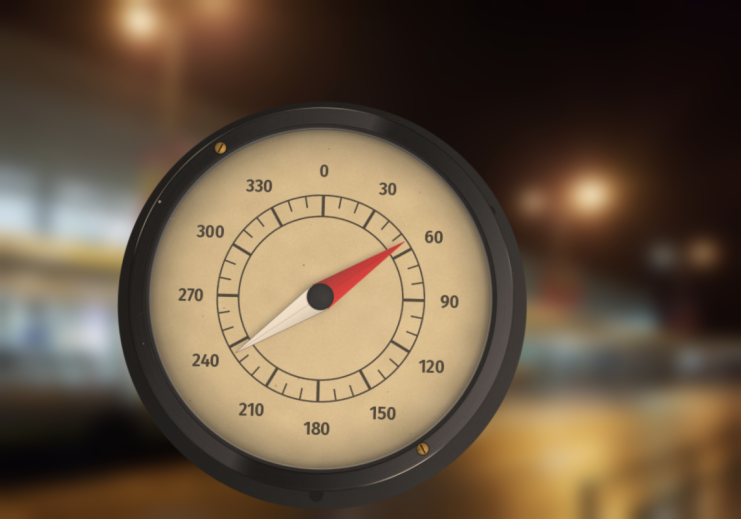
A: 55°
